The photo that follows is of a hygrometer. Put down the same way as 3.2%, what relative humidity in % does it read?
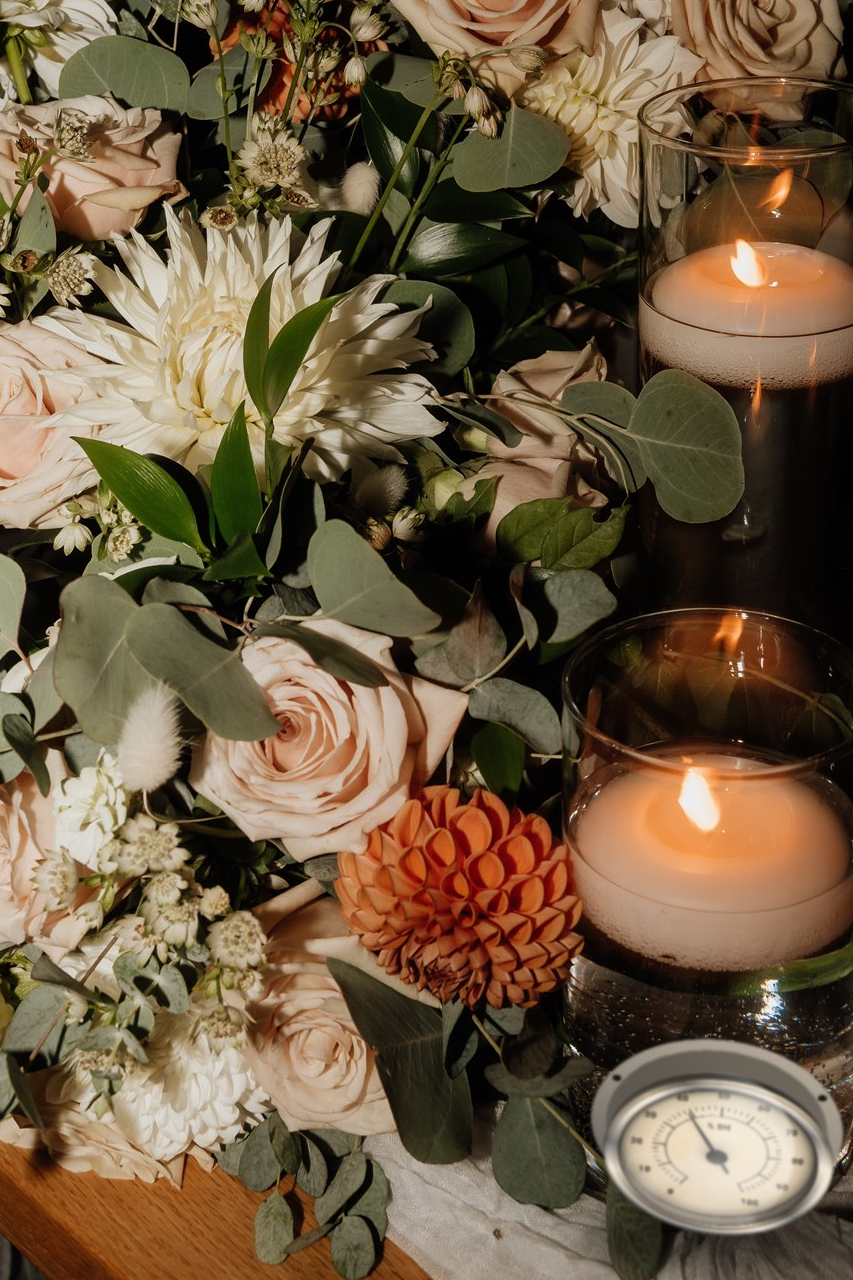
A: 40%
